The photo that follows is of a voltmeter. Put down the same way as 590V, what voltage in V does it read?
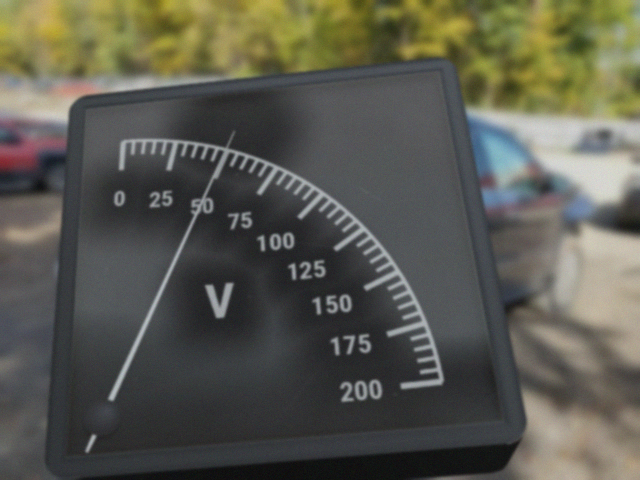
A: 50V
